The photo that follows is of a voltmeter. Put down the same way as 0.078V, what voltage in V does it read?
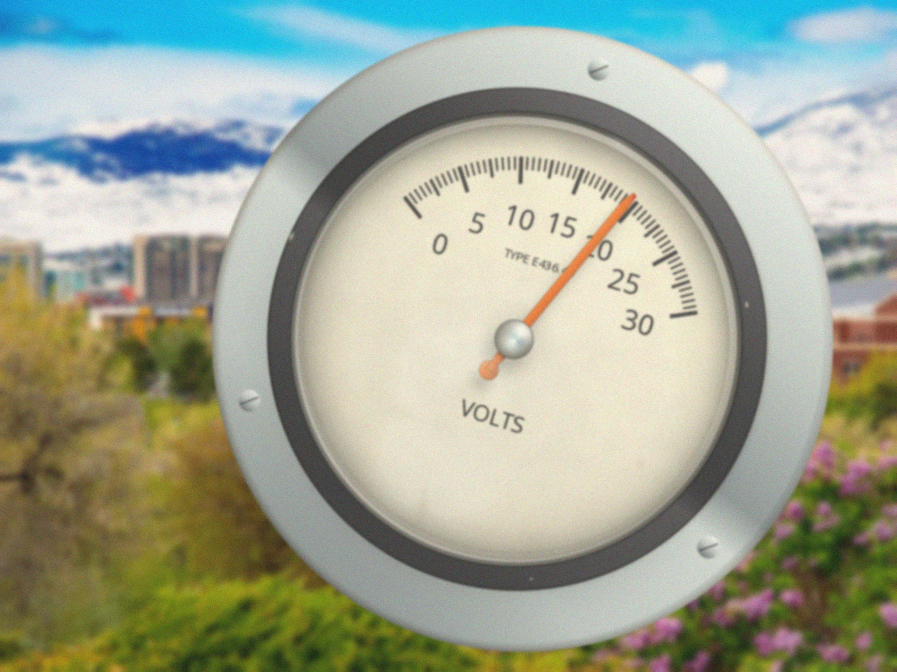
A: 19.5V
